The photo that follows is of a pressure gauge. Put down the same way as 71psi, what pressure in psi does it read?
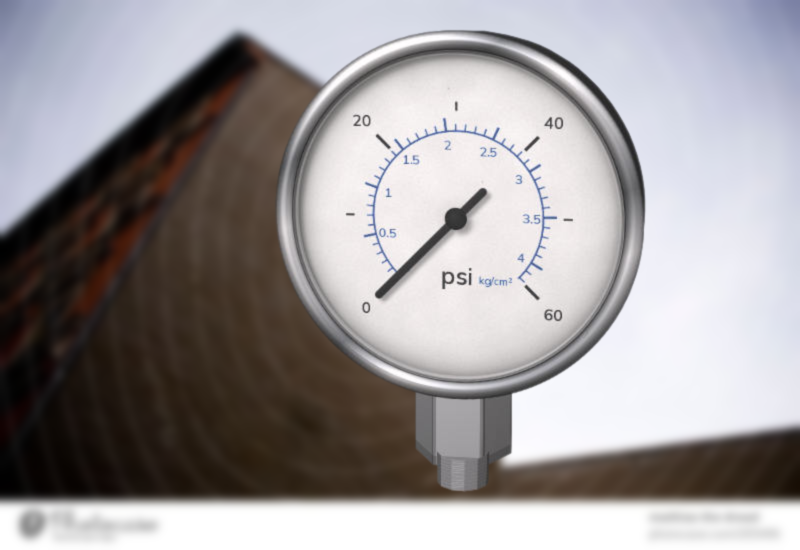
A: 0psi
